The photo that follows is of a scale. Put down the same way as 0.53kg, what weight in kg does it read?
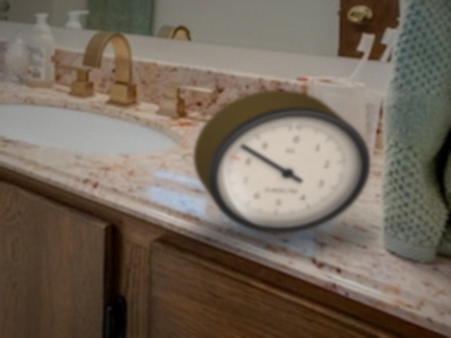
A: 8.5kg
